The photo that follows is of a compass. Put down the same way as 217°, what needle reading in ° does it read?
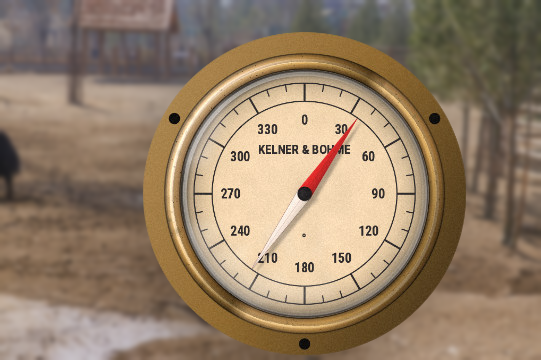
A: 35°
